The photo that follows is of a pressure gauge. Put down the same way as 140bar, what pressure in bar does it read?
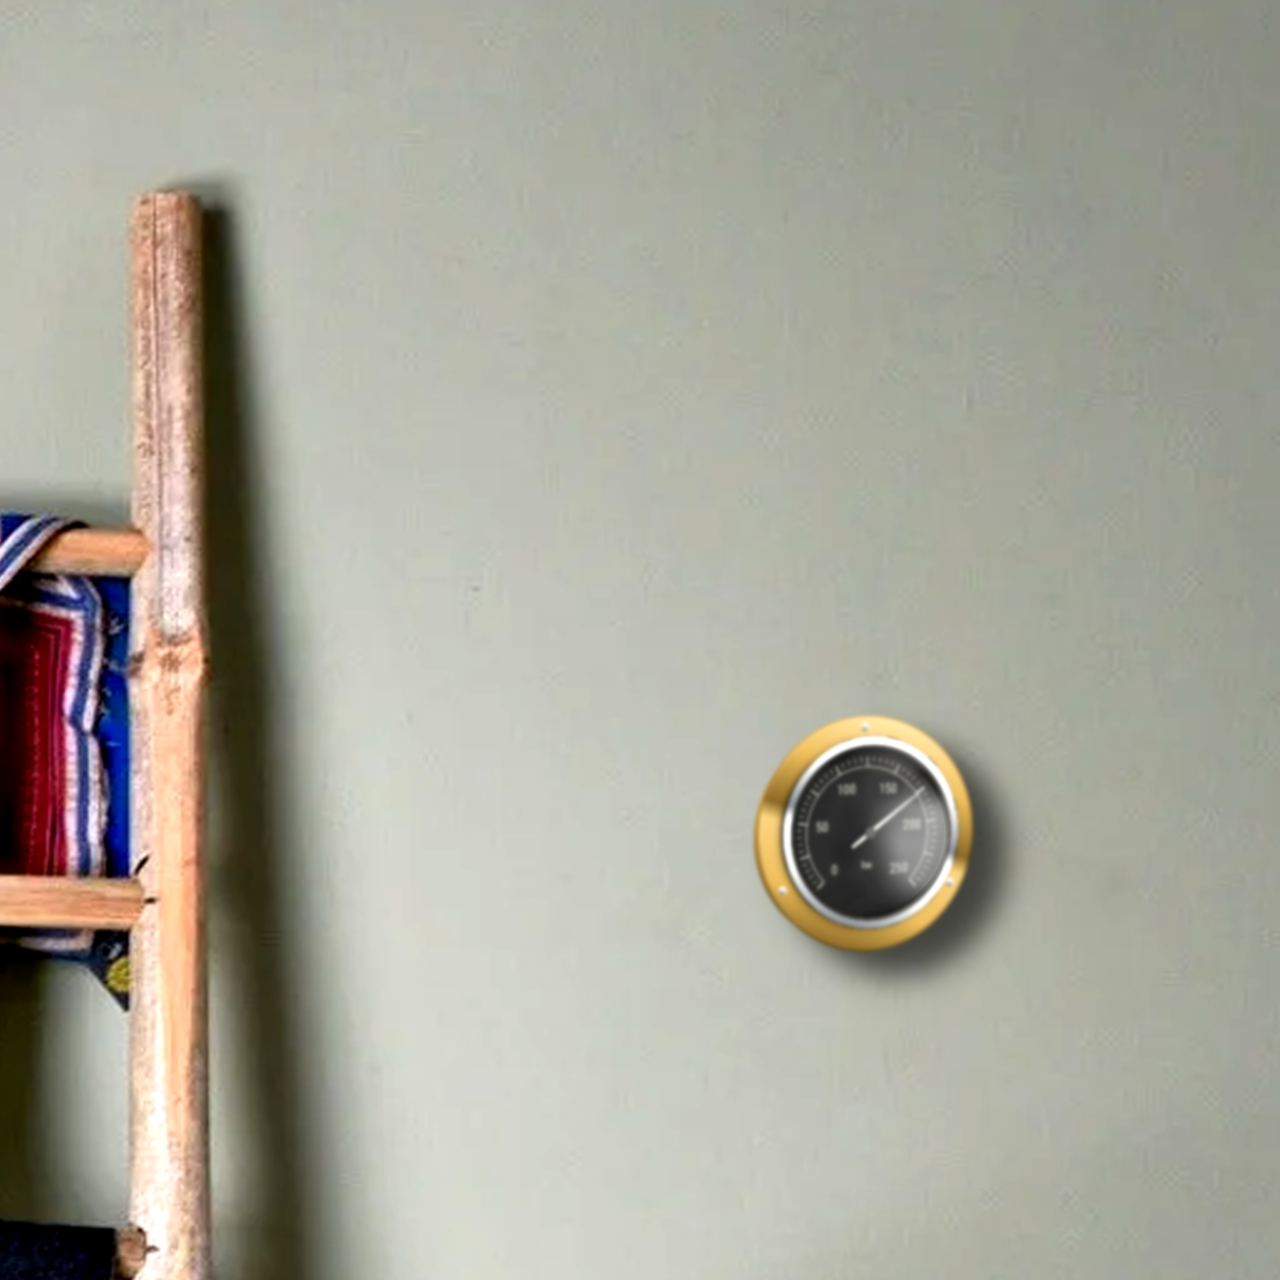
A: 175bar
